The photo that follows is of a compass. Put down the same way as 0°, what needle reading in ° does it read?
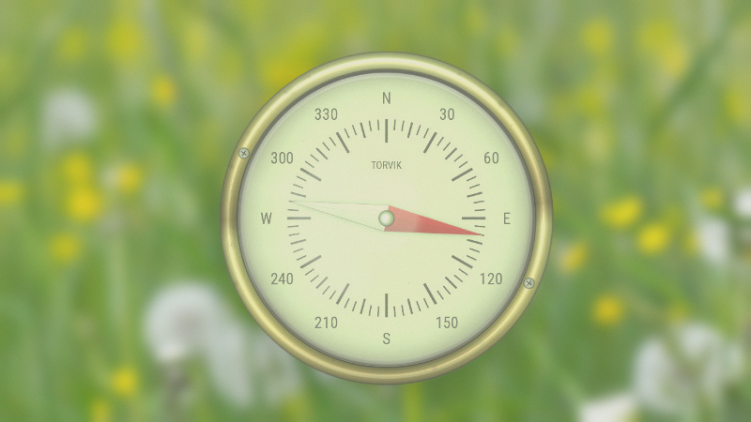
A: 100°
